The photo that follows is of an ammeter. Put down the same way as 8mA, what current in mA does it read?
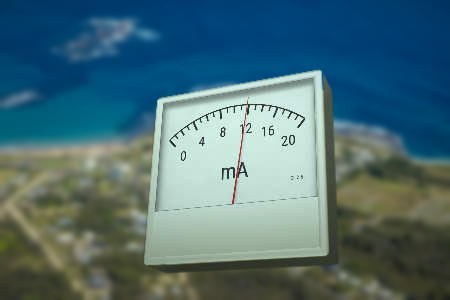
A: 12mA
